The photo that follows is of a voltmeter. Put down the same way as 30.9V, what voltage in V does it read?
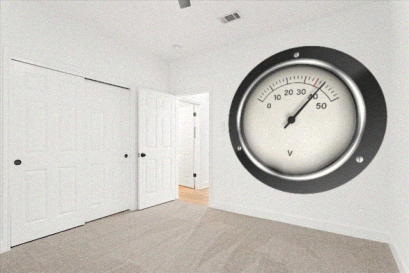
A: 40V
